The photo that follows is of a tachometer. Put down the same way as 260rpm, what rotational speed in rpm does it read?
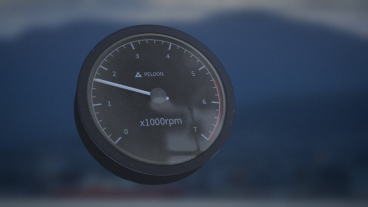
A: 1600rpm
